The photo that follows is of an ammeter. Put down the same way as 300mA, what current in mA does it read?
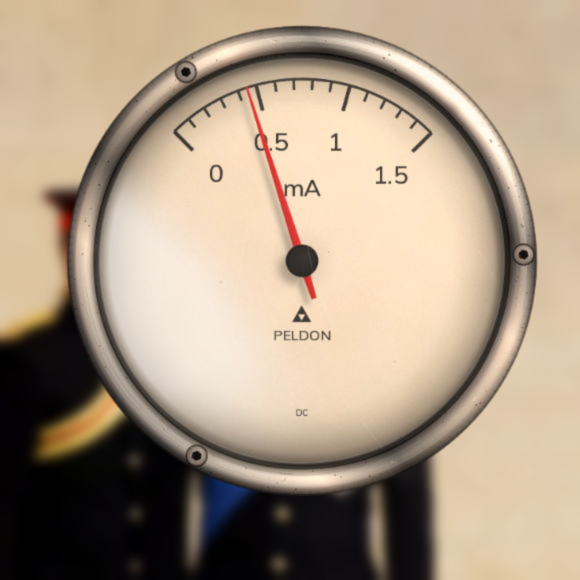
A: 0.45mA
